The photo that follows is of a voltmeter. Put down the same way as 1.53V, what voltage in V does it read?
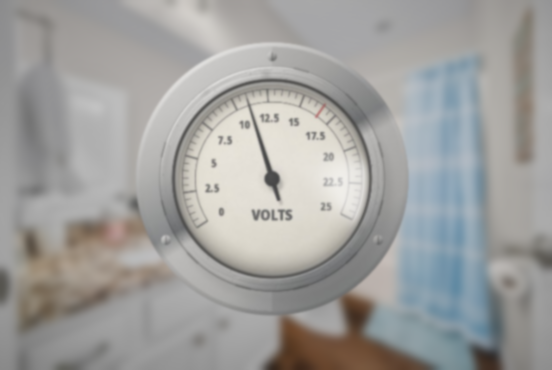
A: 11V
